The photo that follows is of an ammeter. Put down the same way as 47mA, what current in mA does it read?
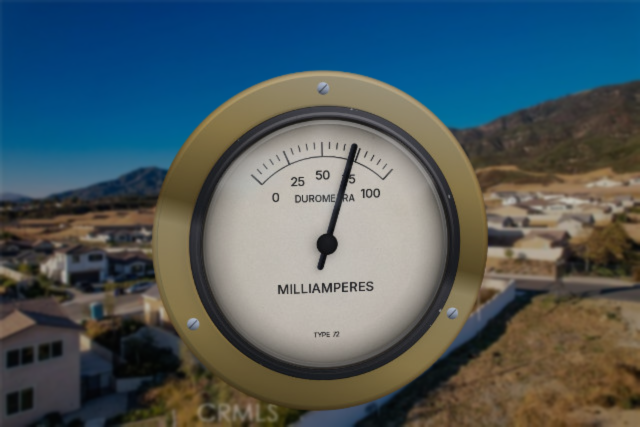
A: 70mA
